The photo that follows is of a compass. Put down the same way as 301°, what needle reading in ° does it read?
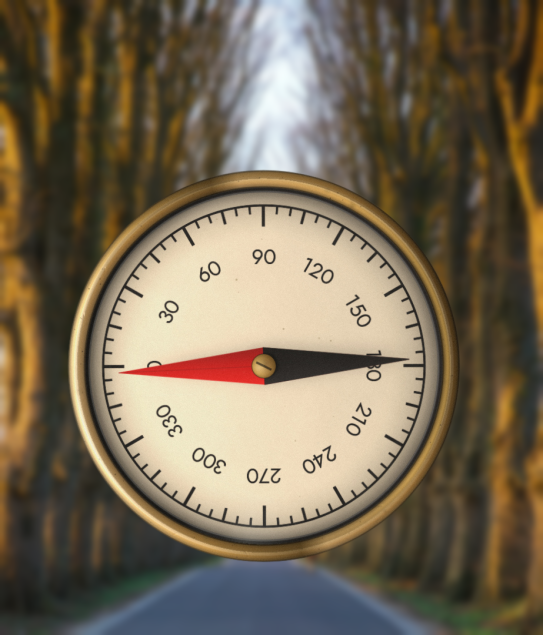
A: 357.5°
